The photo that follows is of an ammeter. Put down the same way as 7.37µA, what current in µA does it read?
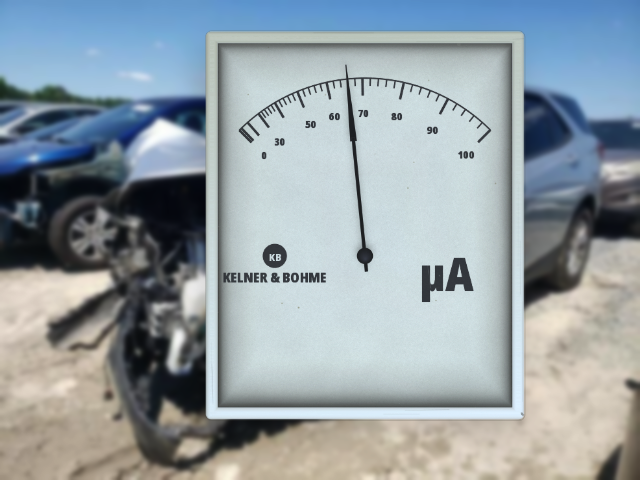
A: 66µA
